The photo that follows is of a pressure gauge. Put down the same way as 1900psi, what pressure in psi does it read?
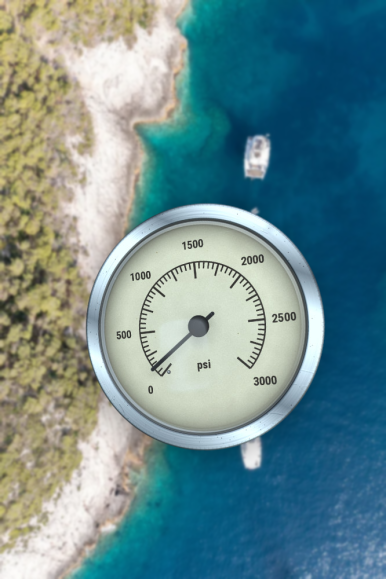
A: 100psi
